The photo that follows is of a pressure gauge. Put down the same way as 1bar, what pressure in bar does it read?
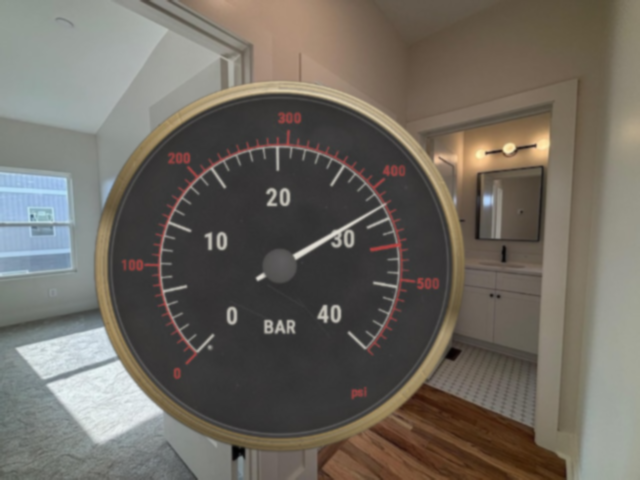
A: 29bar
